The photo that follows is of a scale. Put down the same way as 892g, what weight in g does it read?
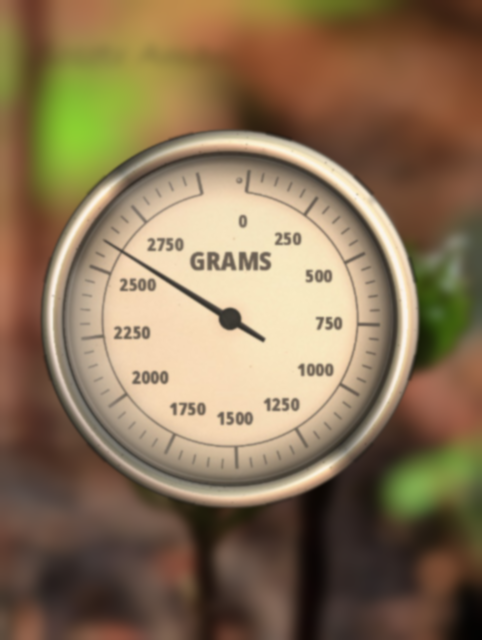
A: 2600g
